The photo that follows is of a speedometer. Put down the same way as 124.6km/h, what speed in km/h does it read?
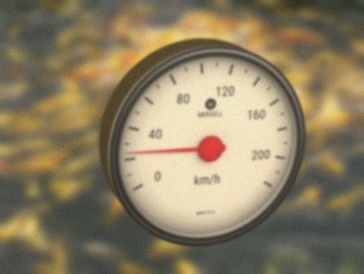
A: 25km/h
